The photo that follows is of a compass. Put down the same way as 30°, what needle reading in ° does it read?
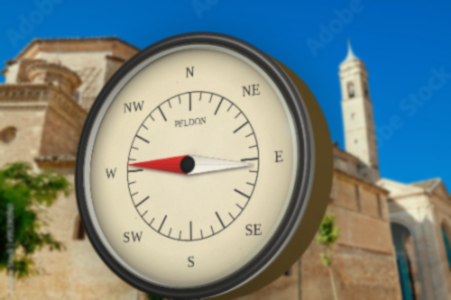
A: 275°
